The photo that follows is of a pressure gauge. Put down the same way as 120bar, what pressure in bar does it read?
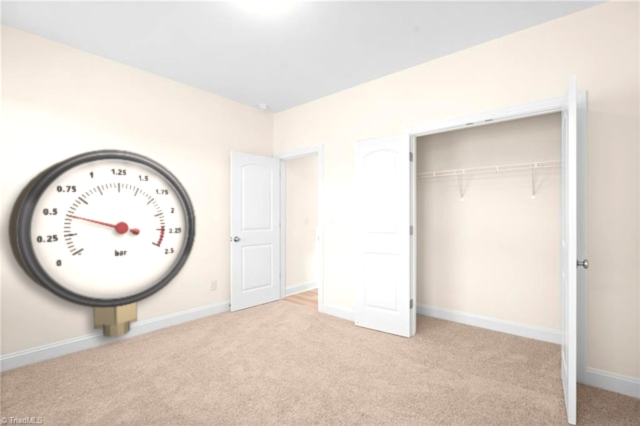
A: 0.5bar
